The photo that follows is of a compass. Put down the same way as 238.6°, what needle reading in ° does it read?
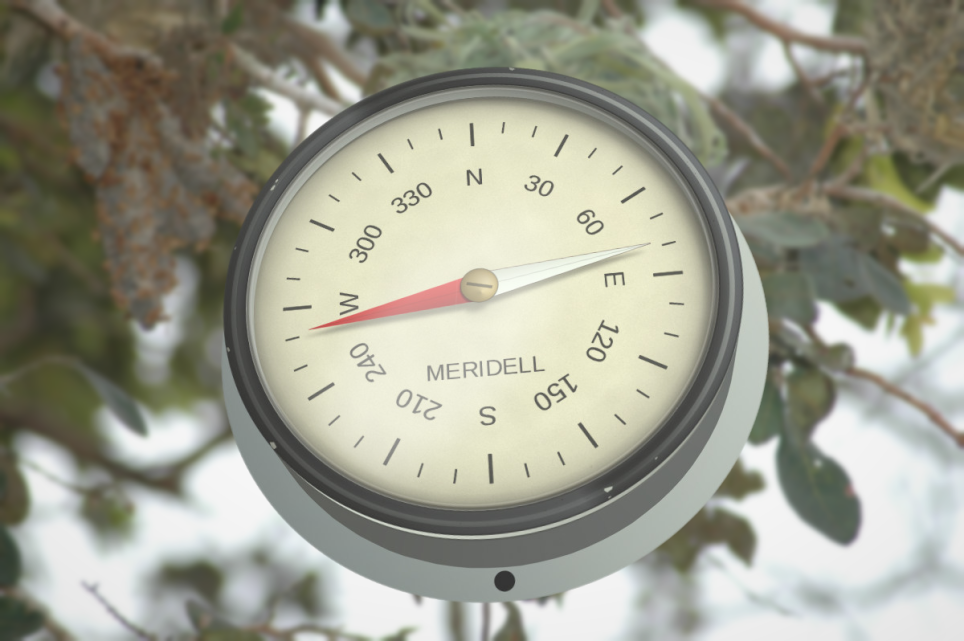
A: 260°
